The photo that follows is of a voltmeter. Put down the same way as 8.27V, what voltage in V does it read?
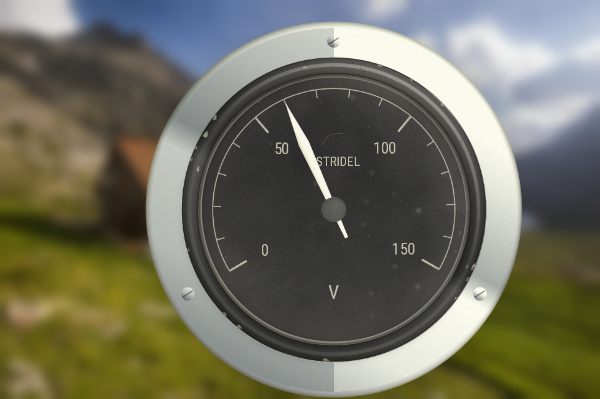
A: 60V
